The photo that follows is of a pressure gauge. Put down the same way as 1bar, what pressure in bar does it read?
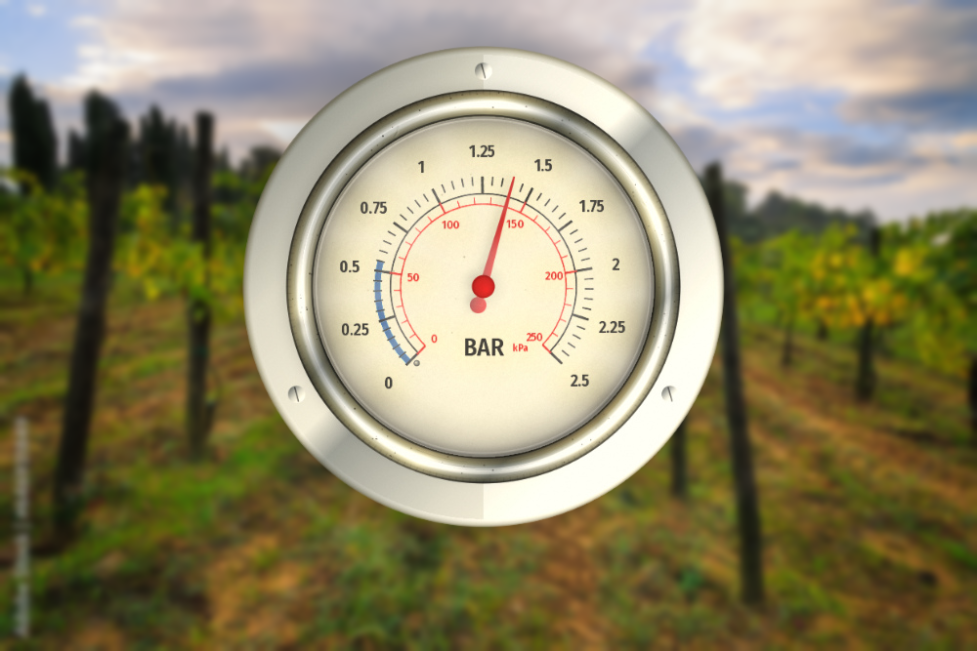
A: 1.4bar
